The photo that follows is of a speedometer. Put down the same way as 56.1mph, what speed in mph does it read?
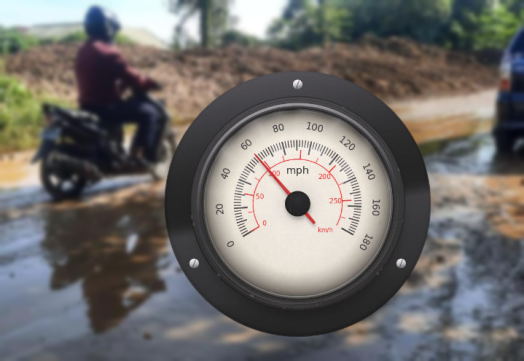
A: 60mph
